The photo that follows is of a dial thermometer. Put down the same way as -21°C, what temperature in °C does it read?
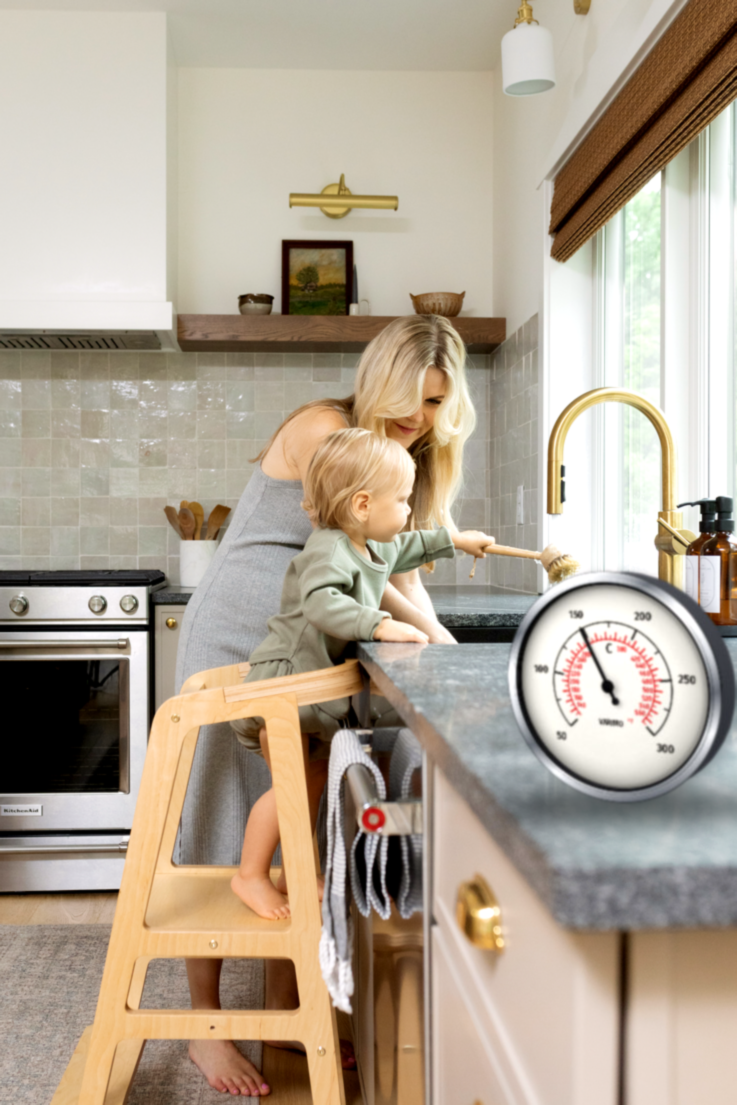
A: 150°C
